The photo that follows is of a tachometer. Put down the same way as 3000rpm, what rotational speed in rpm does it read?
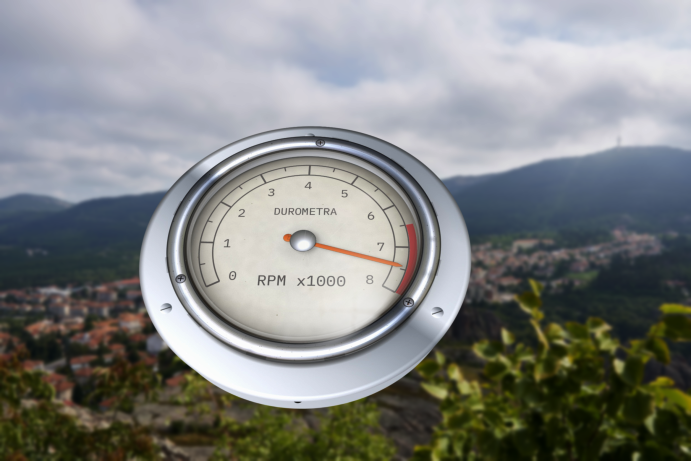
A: 7500rpm
